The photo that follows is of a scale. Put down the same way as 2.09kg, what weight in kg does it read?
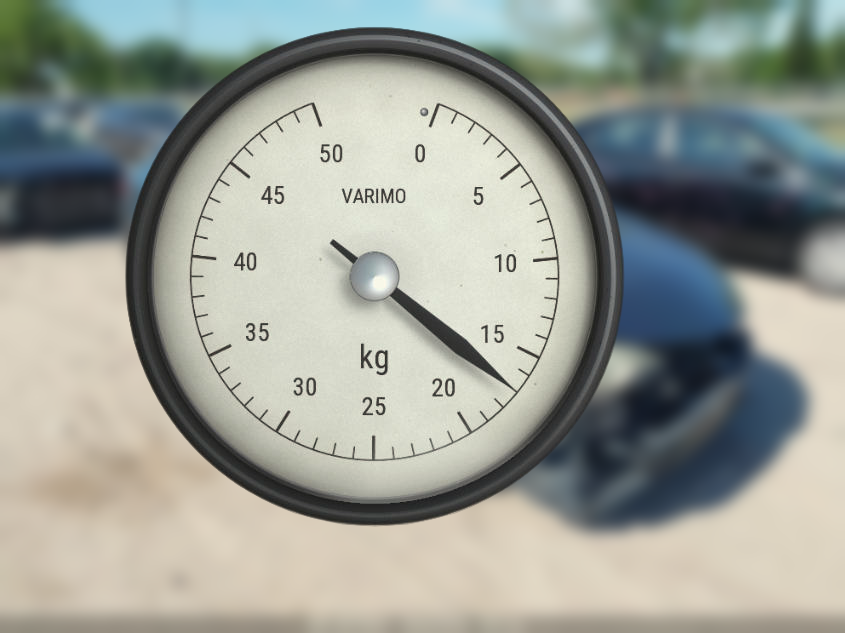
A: 17kg
